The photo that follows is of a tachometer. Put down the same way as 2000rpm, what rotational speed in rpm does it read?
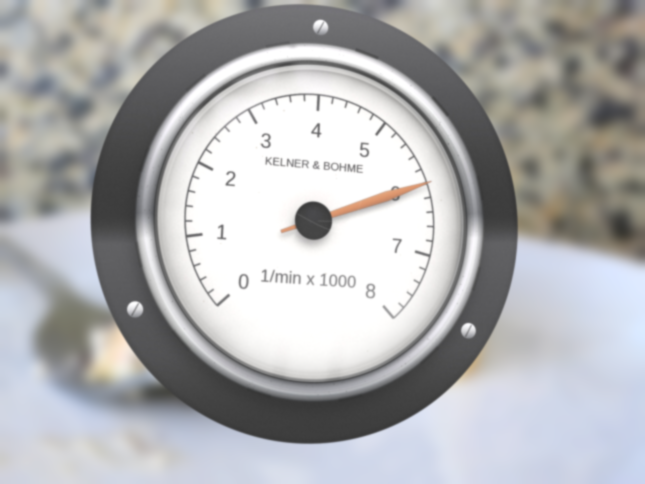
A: 6000rpm
